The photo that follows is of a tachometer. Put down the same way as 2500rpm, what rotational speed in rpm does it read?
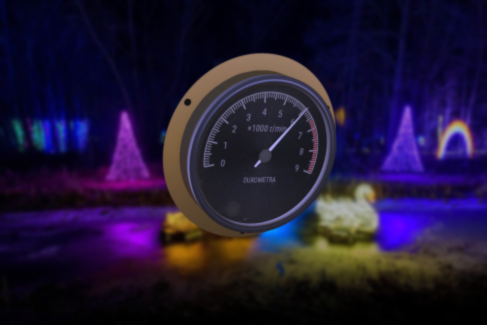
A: 6000rpm
